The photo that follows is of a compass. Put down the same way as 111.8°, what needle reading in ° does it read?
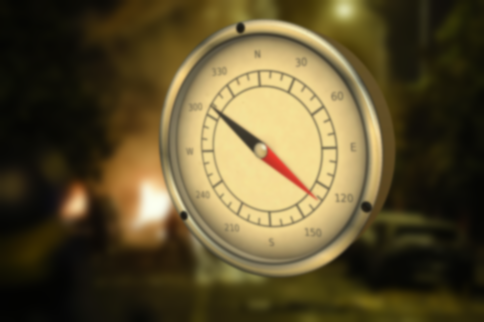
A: 130°
